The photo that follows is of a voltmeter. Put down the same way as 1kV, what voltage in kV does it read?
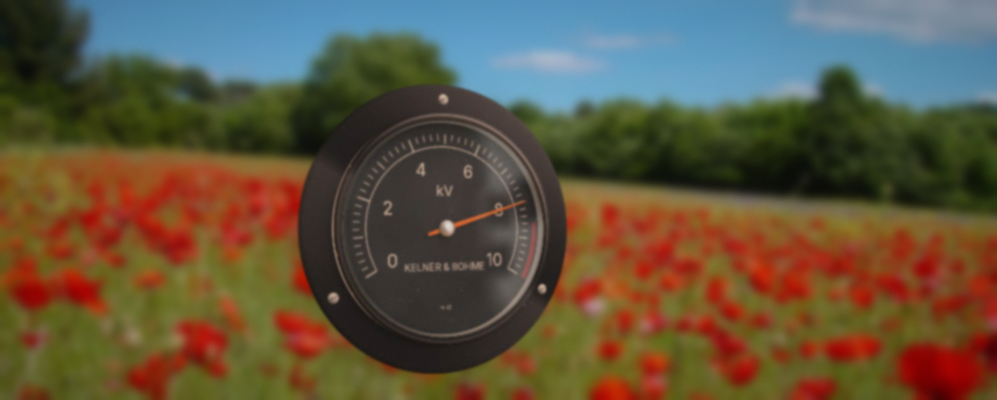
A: 8kV
